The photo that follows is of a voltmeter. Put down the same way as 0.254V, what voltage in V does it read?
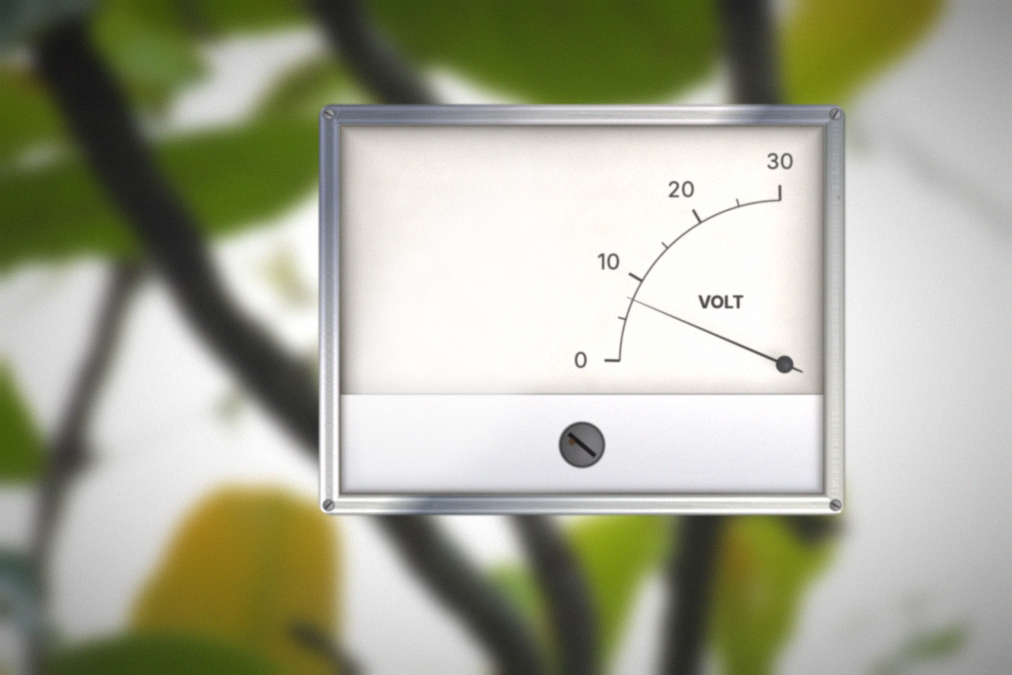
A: 7.5V
